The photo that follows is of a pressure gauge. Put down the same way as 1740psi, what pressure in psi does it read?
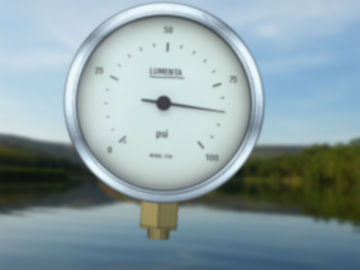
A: 85psi
